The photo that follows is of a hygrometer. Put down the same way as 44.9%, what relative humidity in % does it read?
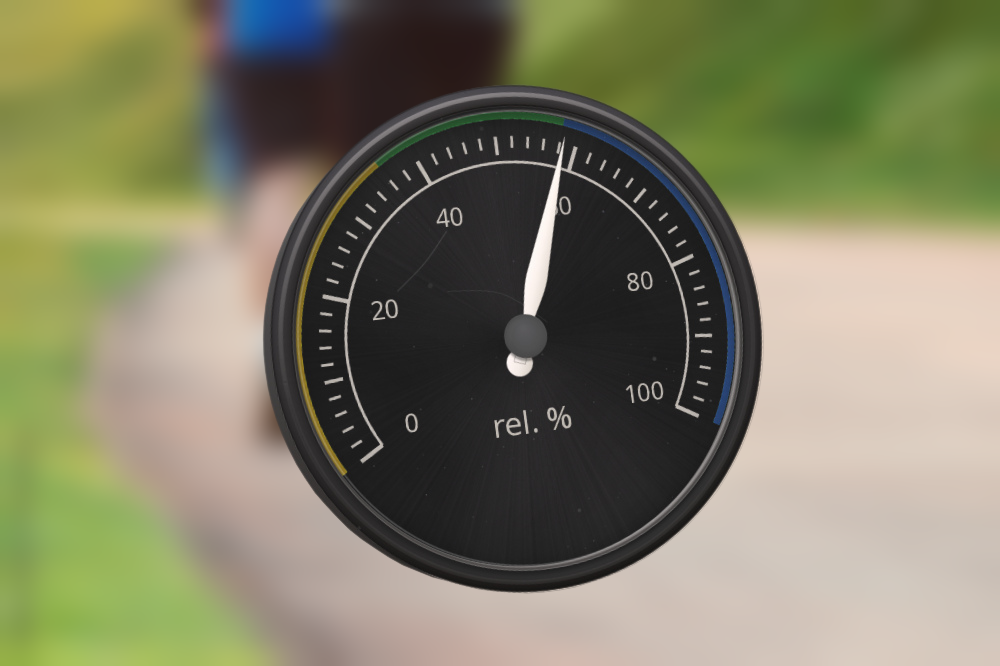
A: 58%
